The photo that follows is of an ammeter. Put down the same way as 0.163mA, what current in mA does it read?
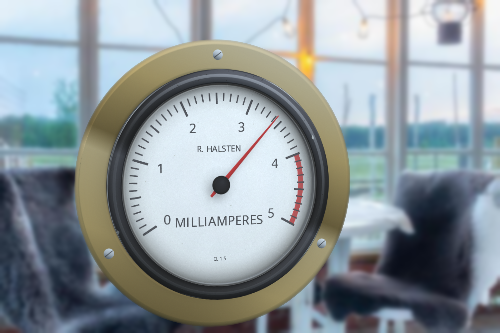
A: 3.4mA
